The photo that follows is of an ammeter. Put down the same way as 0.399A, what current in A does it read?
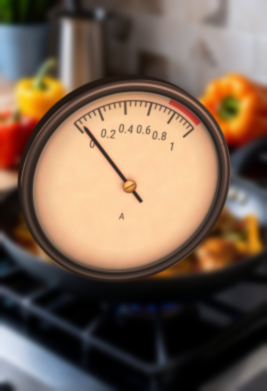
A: 0.04A
